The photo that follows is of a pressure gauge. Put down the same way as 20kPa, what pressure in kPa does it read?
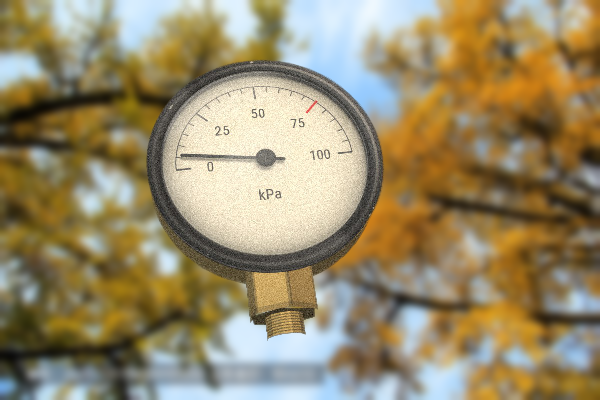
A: 5kPa
